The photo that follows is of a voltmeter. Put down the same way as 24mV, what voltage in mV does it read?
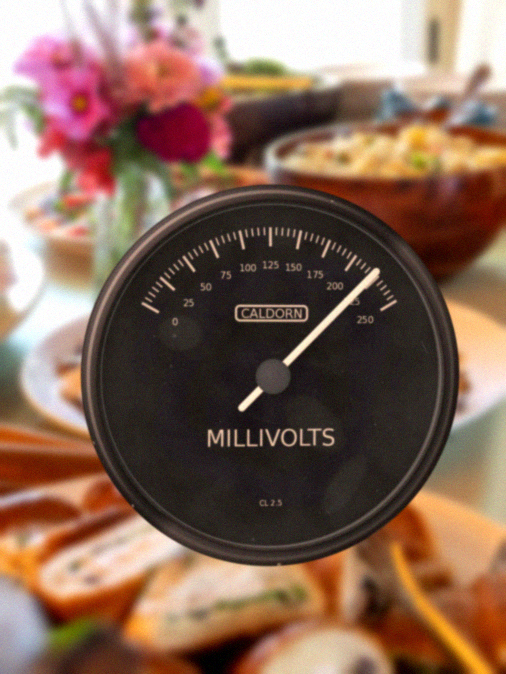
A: 220mV
